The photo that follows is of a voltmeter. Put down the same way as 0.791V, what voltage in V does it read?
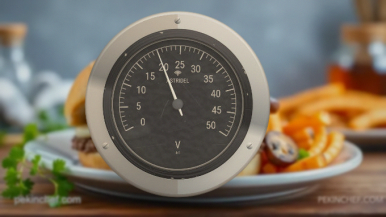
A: 20V
